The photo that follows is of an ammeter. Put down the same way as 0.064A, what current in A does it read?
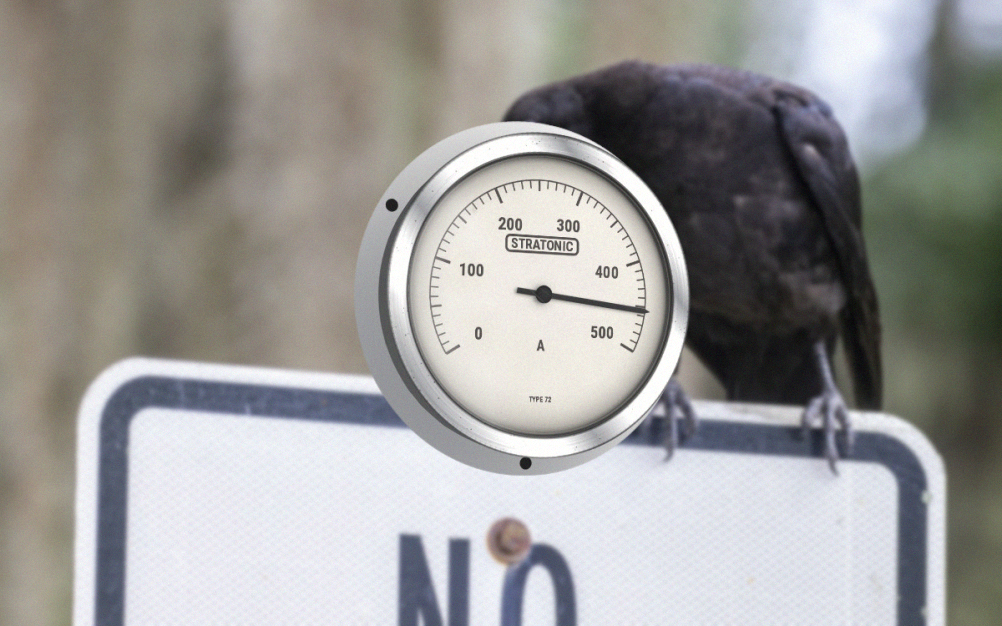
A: 455A
